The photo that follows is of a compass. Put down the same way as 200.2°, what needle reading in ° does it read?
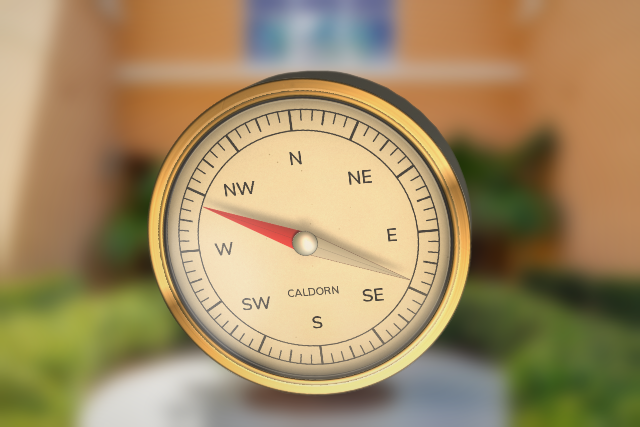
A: 295°
